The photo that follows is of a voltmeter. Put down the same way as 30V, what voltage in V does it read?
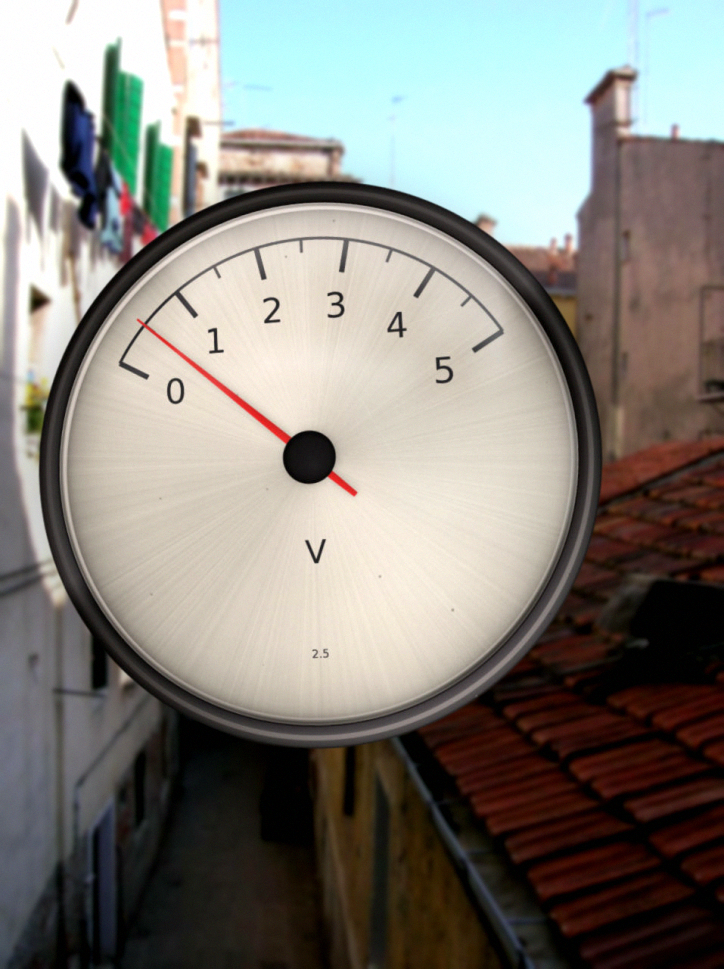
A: 0.5V
